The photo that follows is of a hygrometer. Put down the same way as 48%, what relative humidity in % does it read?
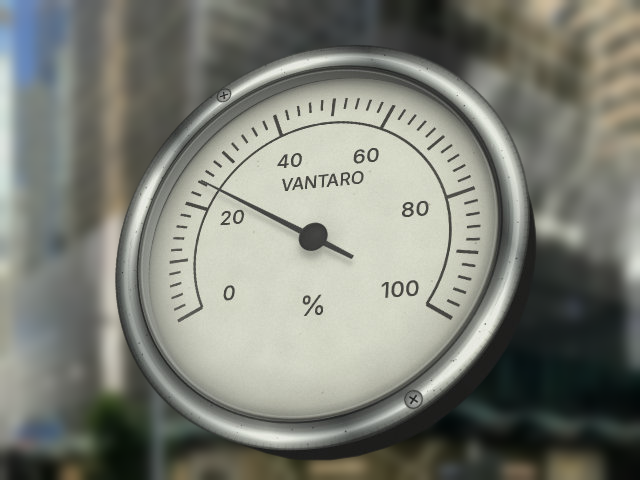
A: 24%
